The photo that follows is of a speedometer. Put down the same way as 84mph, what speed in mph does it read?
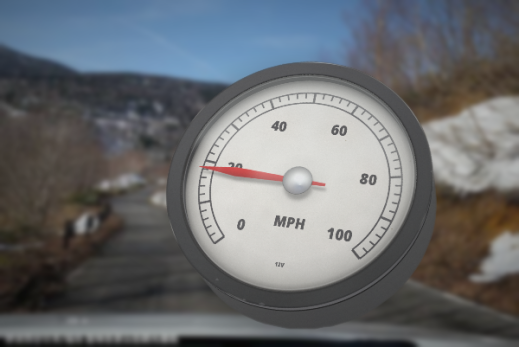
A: 18mph
